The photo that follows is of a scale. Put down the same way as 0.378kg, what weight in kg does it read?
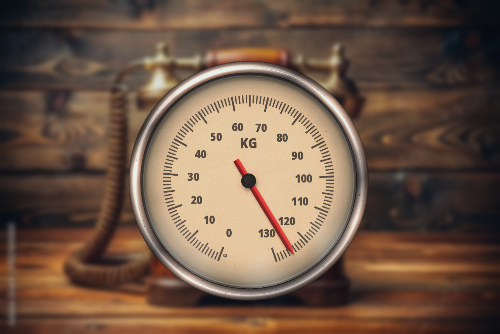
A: 125kg
